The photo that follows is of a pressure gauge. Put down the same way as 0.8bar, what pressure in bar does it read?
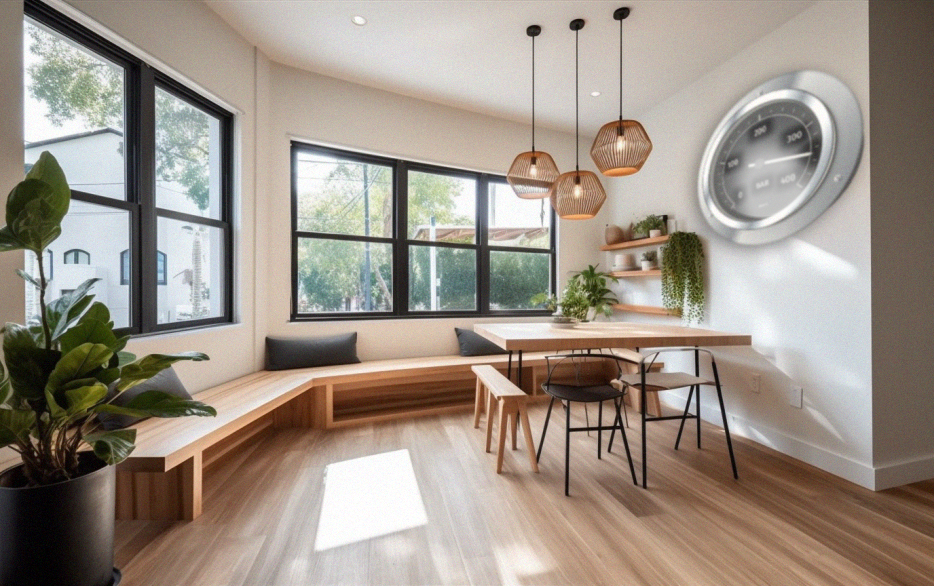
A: 350bar
